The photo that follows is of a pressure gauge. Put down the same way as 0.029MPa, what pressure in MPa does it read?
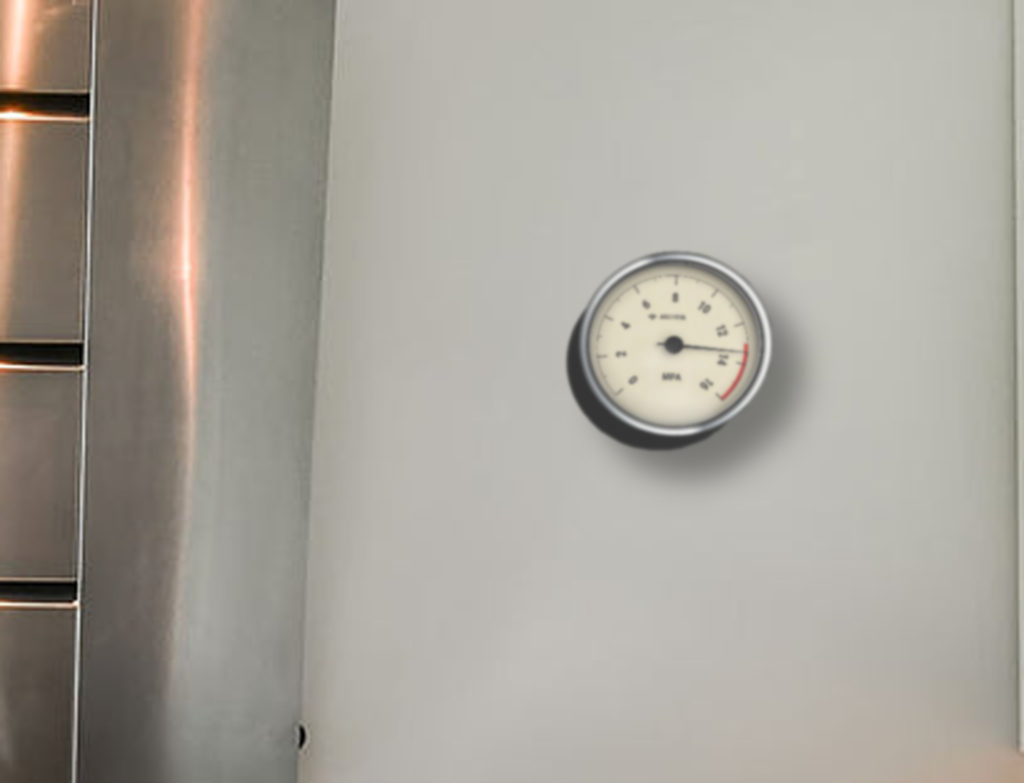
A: 13.5MPa
